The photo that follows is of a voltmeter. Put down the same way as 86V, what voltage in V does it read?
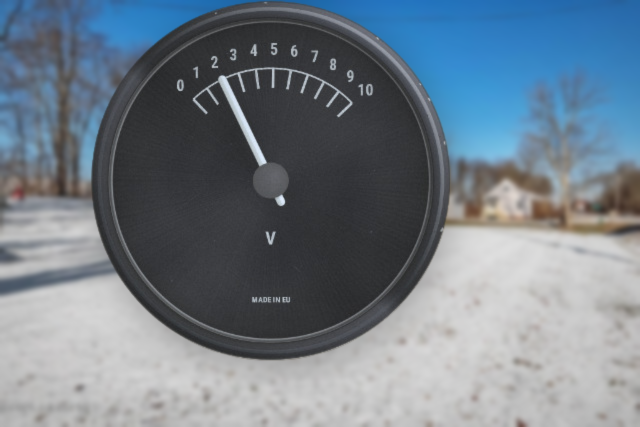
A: 2V
